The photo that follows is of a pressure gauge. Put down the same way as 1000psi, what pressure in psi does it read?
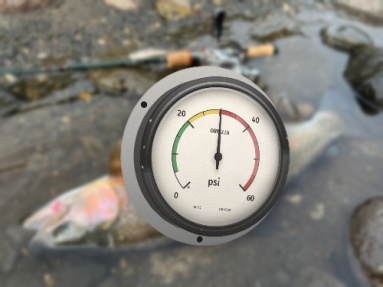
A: 30psi
